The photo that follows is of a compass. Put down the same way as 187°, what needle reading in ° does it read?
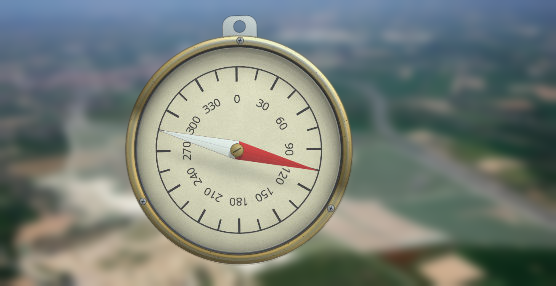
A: 105°
